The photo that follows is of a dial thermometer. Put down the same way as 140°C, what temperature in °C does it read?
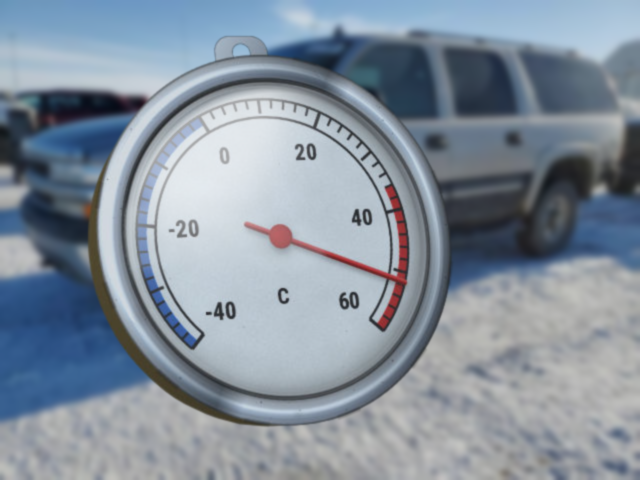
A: 52°C
